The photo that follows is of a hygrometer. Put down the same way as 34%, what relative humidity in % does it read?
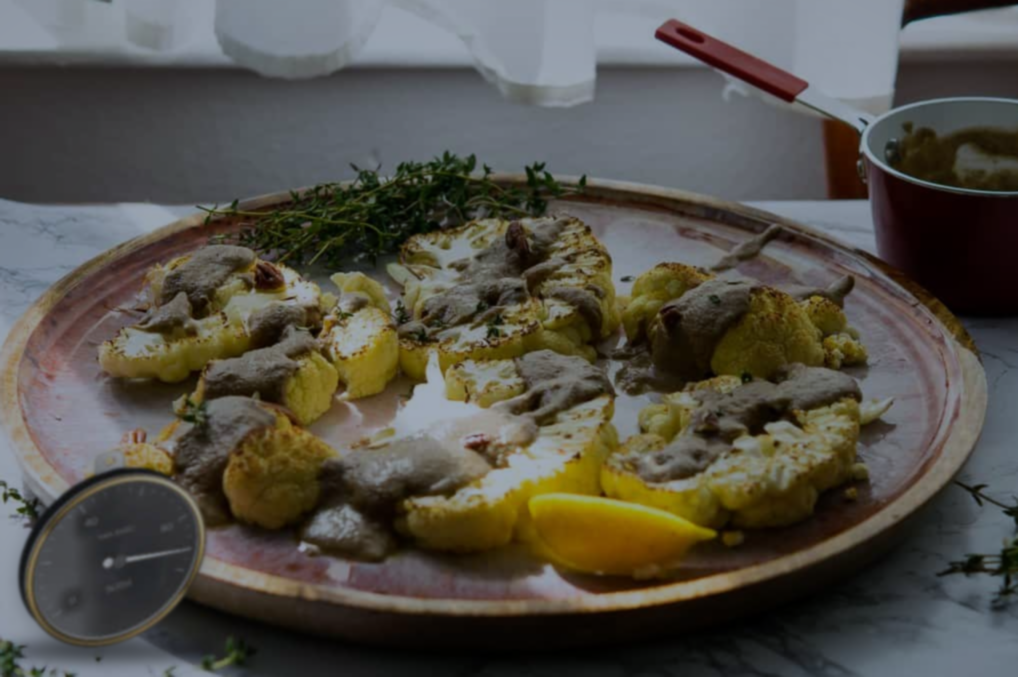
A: 92%
